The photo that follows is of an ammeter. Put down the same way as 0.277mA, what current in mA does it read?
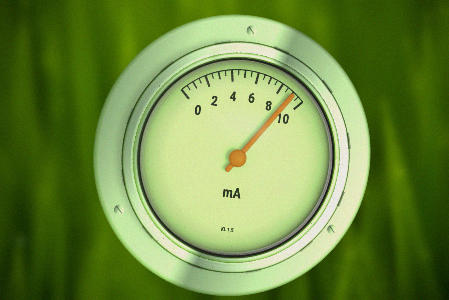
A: 9mA
